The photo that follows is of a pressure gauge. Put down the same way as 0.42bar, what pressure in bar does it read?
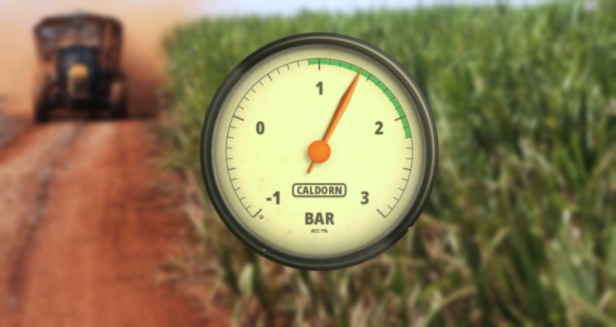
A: 1.4bar
